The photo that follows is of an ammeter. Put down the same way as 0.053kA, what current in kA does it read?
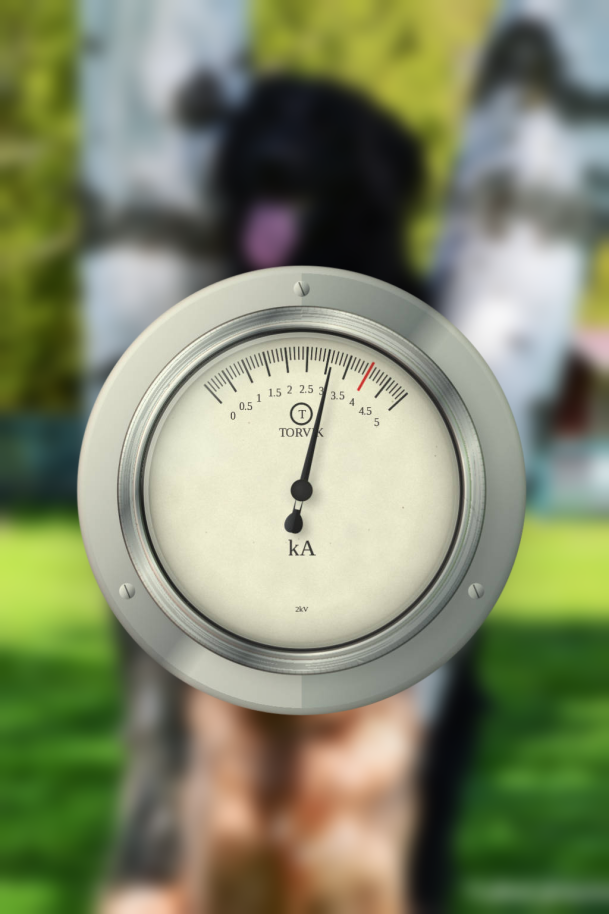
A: 3.1kA
